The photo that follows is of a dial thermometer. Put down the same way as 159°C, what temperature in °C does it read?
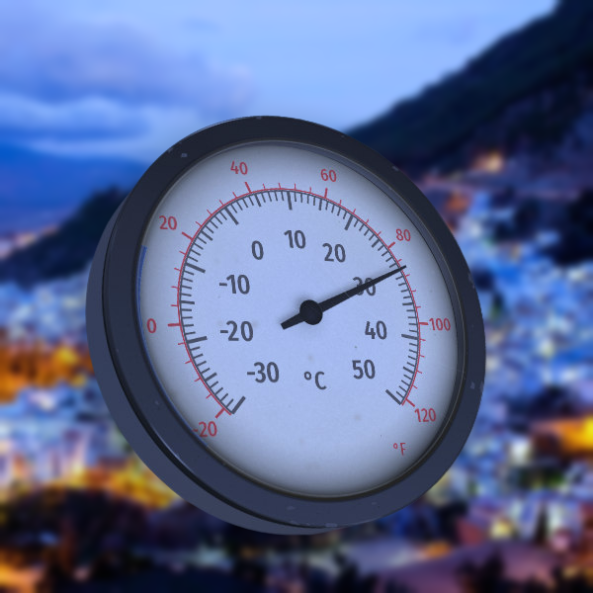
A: 30°C
